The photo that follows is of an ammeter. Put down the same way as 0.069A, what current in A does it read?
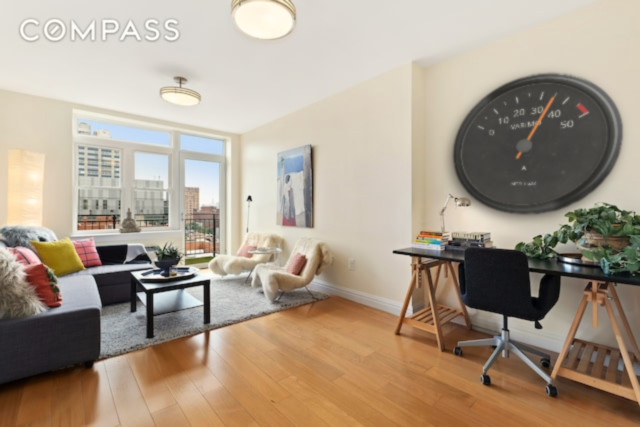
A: 35A
